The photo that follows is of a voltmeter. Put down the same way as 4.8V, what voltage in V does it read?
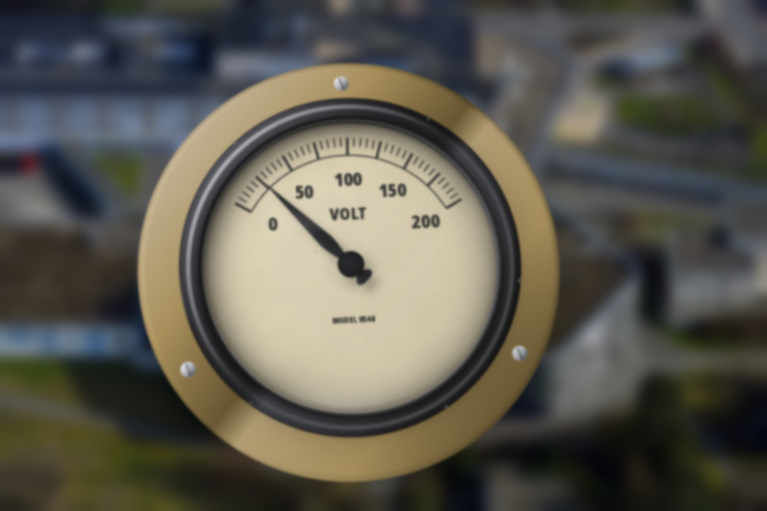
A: 25V
